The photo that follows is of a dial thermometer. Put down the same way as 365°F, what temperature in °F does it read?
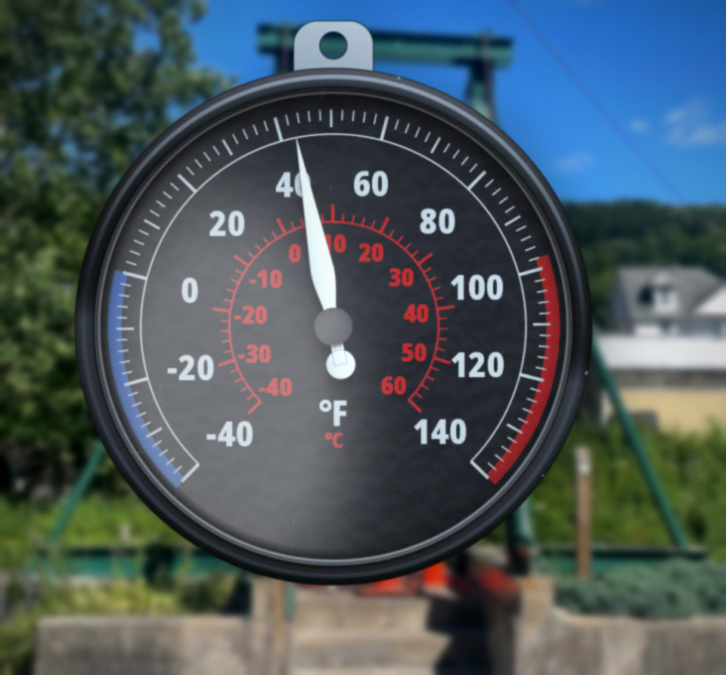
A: 43°F
